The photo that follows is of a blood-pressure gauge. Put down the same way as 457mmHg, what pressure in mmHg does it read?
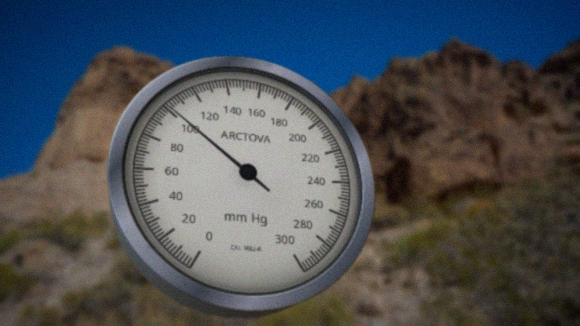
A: 100mmHg
